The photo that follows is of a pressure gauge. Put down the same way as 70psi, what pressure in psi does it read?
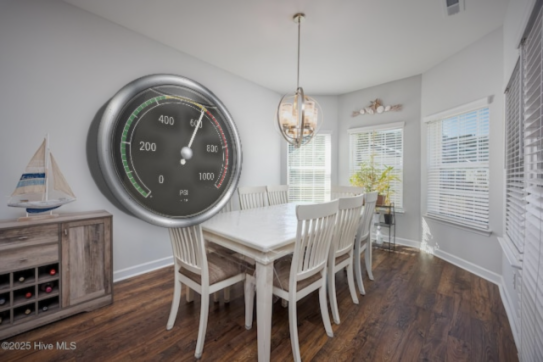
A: 600psi
